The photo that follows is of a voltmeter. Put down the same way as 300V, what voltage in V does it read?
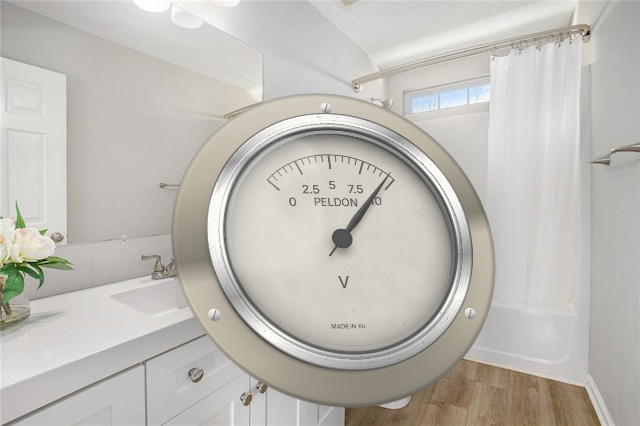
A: 9.5V
